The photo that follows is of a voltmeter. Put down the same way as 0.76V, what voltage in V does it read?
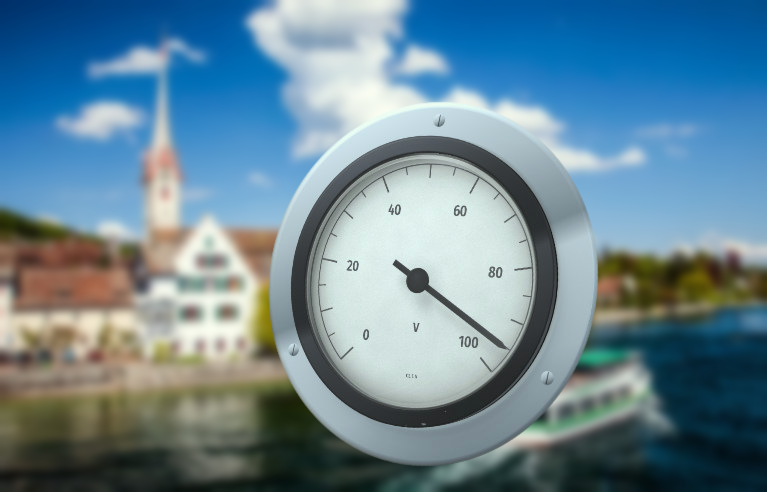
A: 95V
